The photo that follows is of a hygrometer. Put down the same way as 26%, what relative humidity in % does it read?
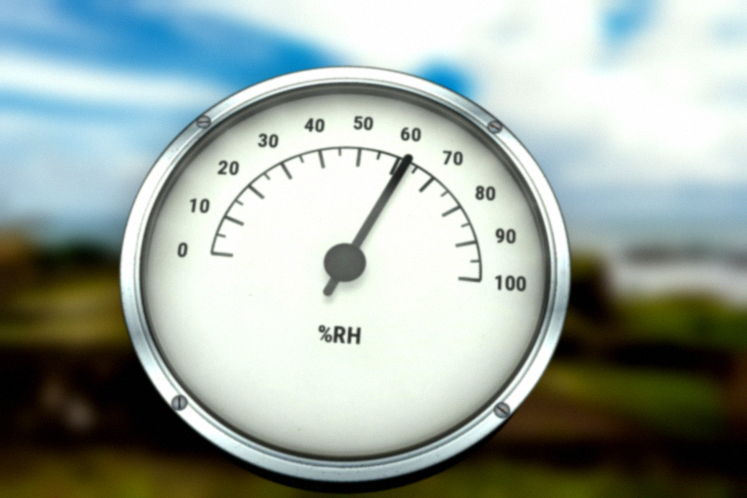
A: 62.5%
